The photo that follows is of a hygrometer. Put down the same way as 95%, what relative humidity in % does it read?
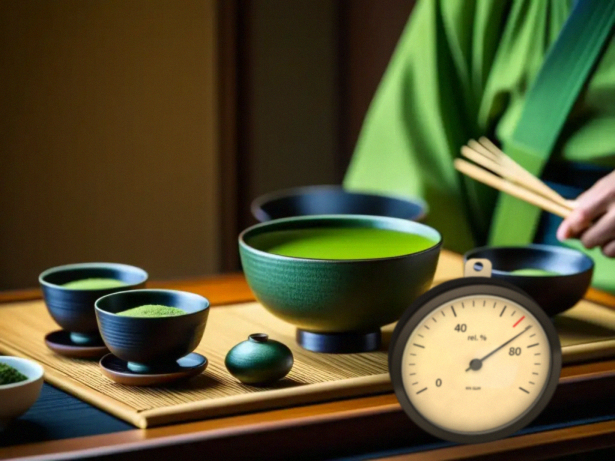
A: 72%
